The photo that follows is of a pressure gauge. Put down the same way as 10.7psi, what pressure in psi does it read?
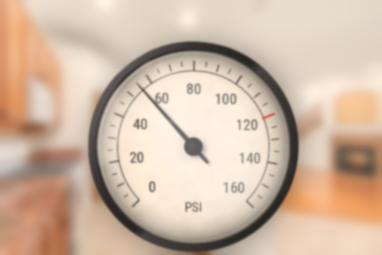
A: 55psi
